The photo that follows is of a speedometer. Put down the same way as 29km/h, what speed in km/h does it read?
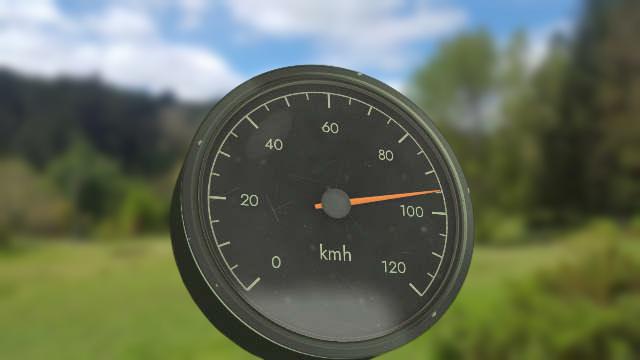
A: 95km/h
